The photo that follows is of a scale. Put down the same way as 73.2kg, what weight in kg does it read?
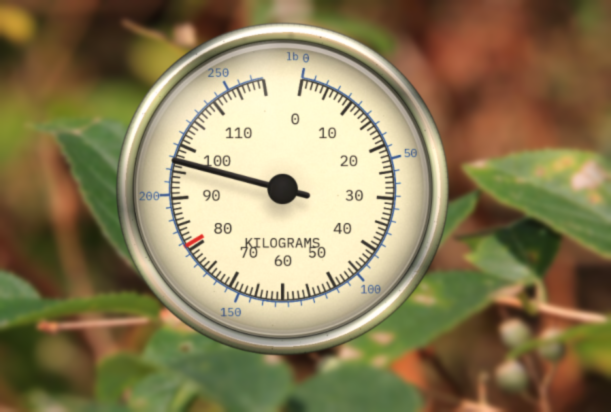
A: 97kg
